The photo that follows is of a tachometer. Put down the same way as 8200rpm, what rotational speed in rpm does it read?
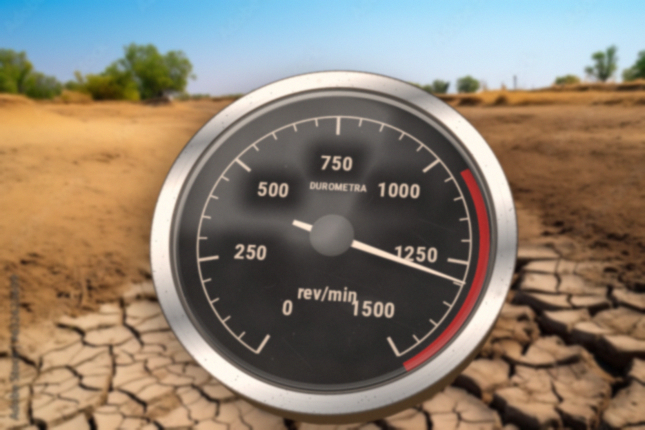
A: 1300rpm
